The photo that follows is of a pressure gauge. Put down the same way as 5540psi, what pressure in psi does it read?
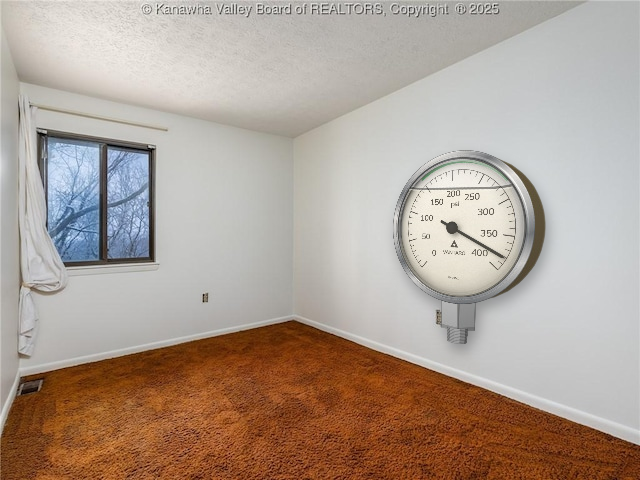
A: 380psi
